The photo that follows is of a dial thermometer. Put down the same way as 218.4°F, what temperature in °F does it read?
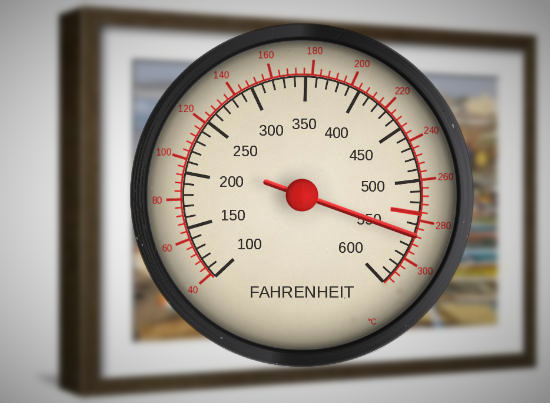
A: 550°F
